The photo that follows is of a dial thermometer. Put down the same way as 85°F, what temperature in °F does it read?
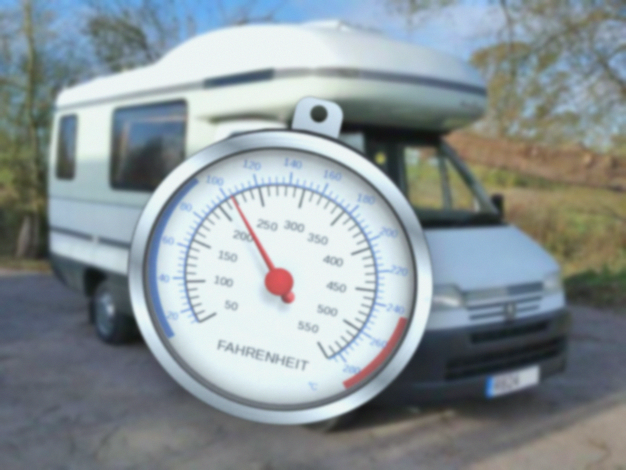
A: 220°F
